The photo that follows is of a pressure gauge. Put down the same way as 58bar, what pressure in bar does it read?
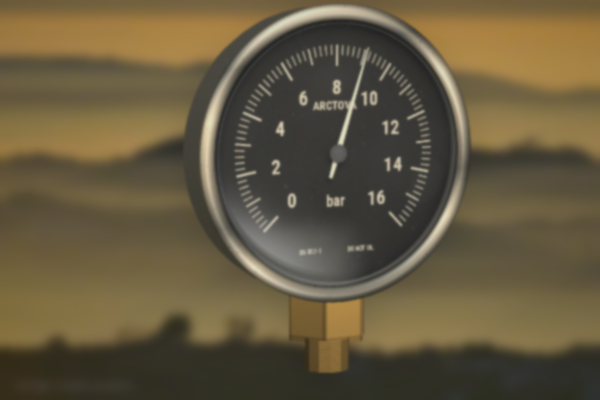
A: 9bar
